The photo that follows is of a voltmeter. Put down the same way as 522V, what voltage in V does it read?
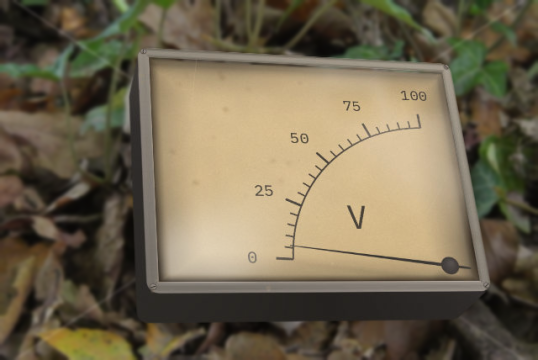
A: 5V
